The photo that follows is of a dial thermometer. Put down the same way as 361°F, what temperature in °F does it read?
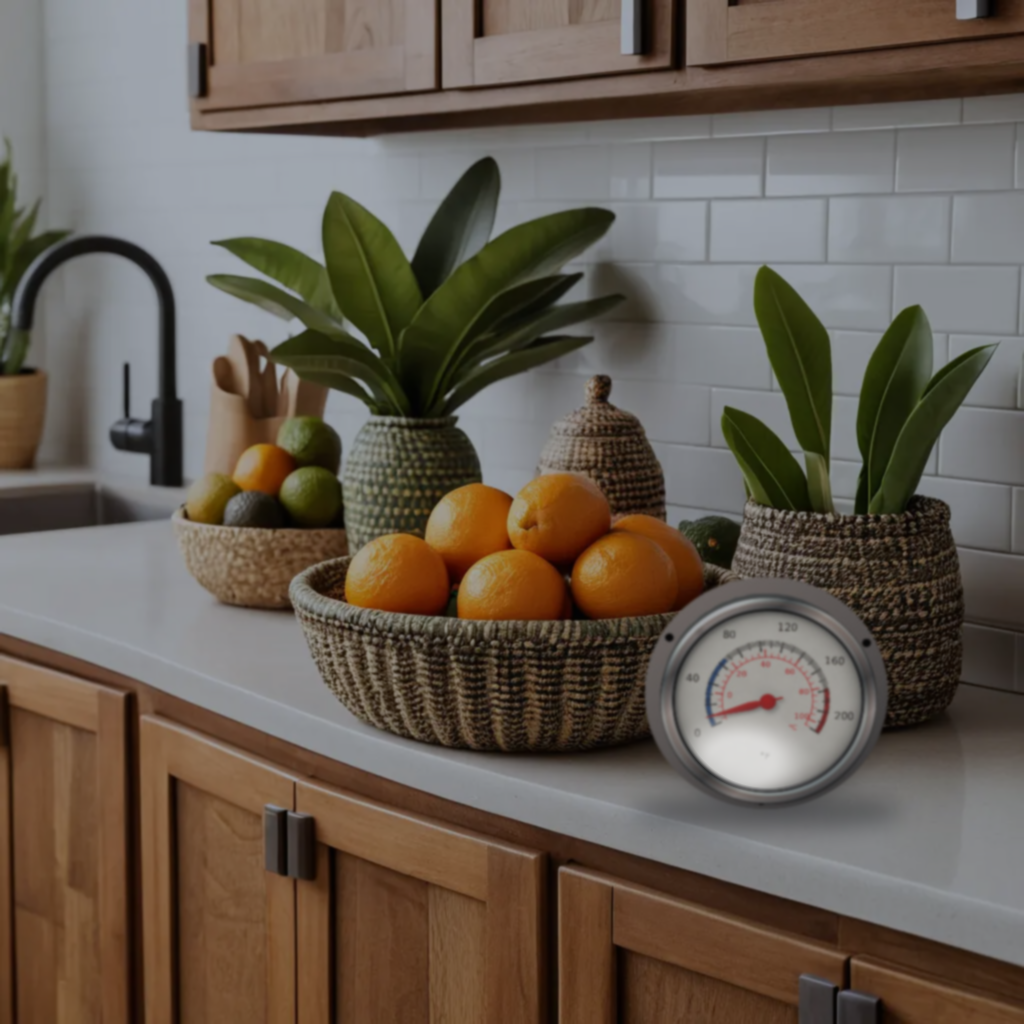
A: 10°F
